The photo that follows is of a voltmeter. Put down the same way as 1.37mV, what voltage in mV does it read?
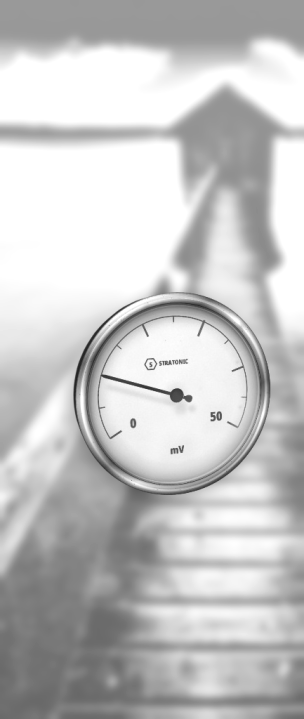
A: 10mV
